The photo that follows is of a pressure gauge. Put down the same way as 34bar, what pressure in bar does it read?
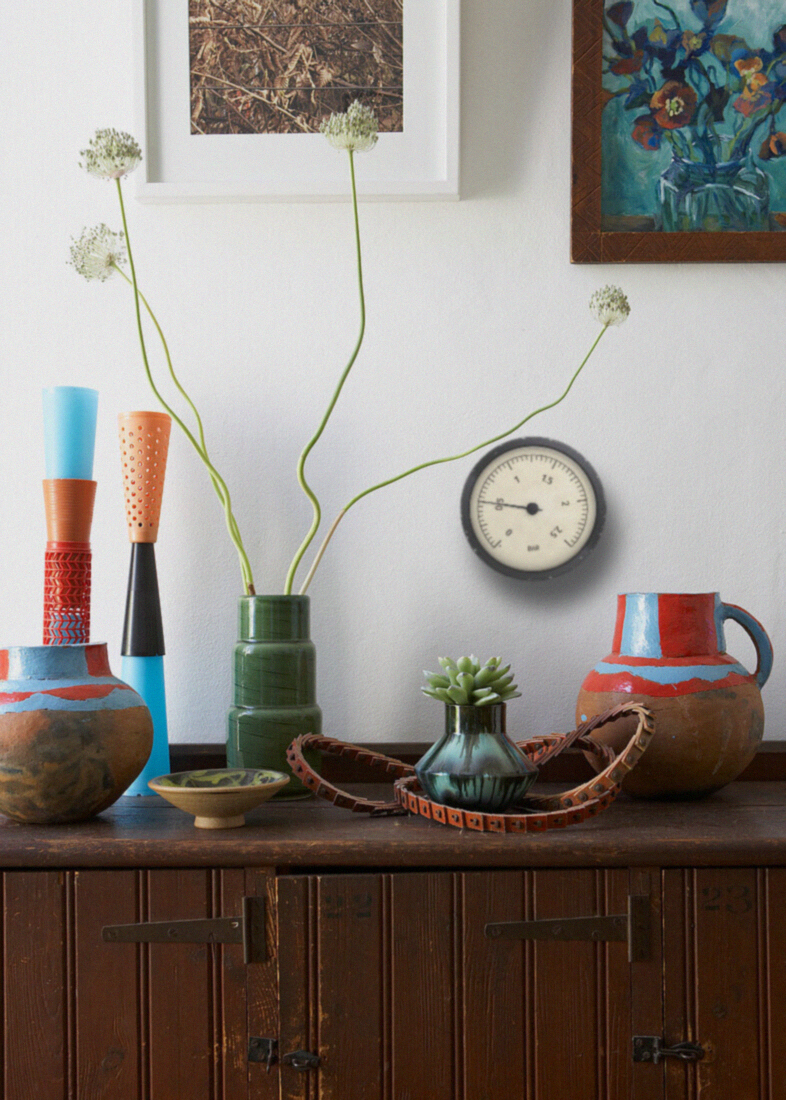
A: 0.5bar
